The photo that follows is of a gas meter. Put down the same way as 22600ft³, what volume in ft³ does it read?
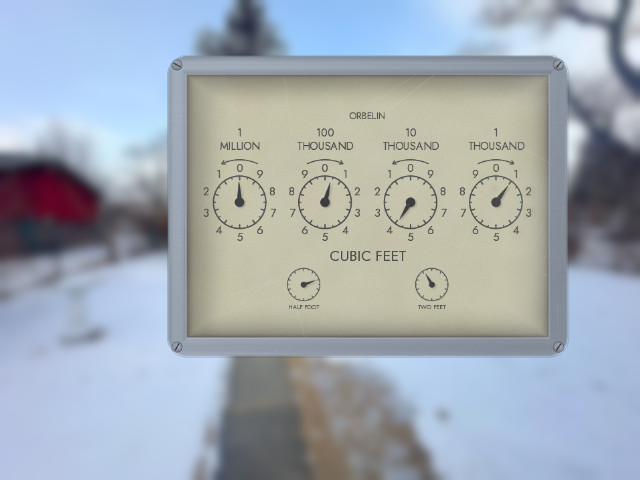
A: 4100ft³
